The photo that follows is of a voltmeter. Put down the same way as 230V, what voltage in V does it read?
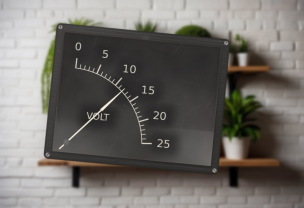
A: 12V
